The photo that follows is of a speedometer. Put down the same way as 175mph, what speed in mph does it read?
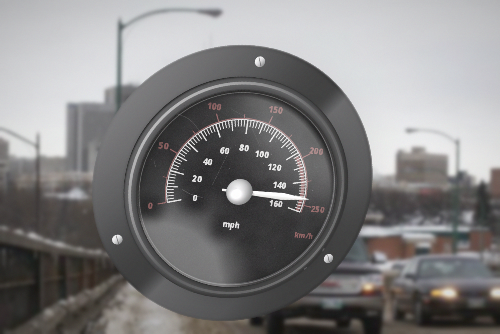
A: 150mph
